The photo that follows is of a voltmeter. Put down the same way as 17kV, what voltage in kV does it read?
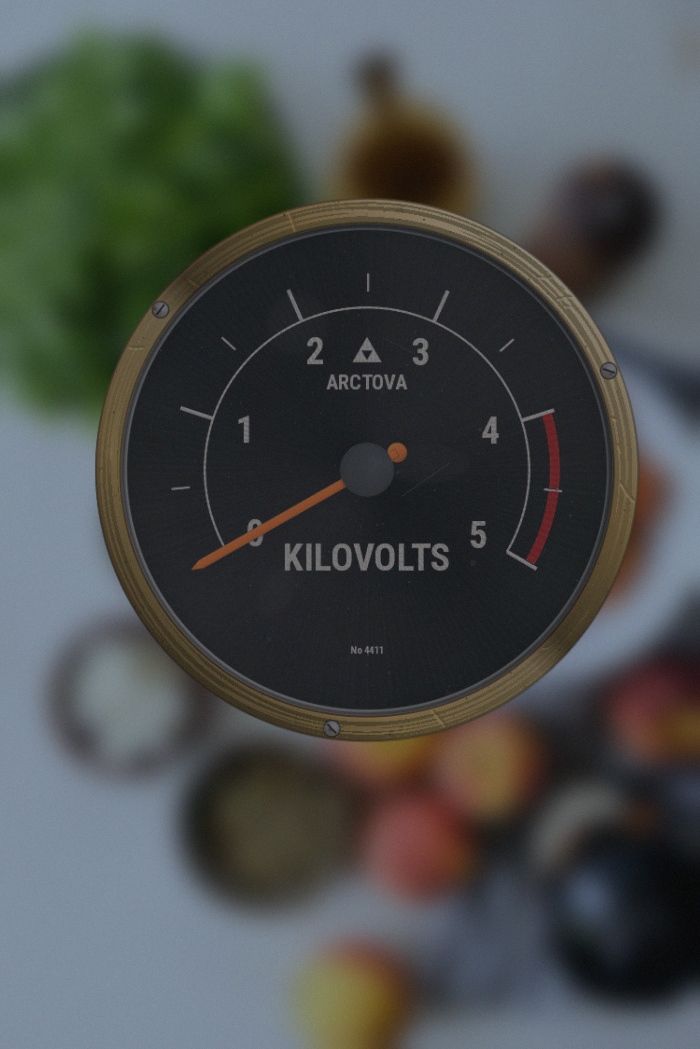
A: 0kV
